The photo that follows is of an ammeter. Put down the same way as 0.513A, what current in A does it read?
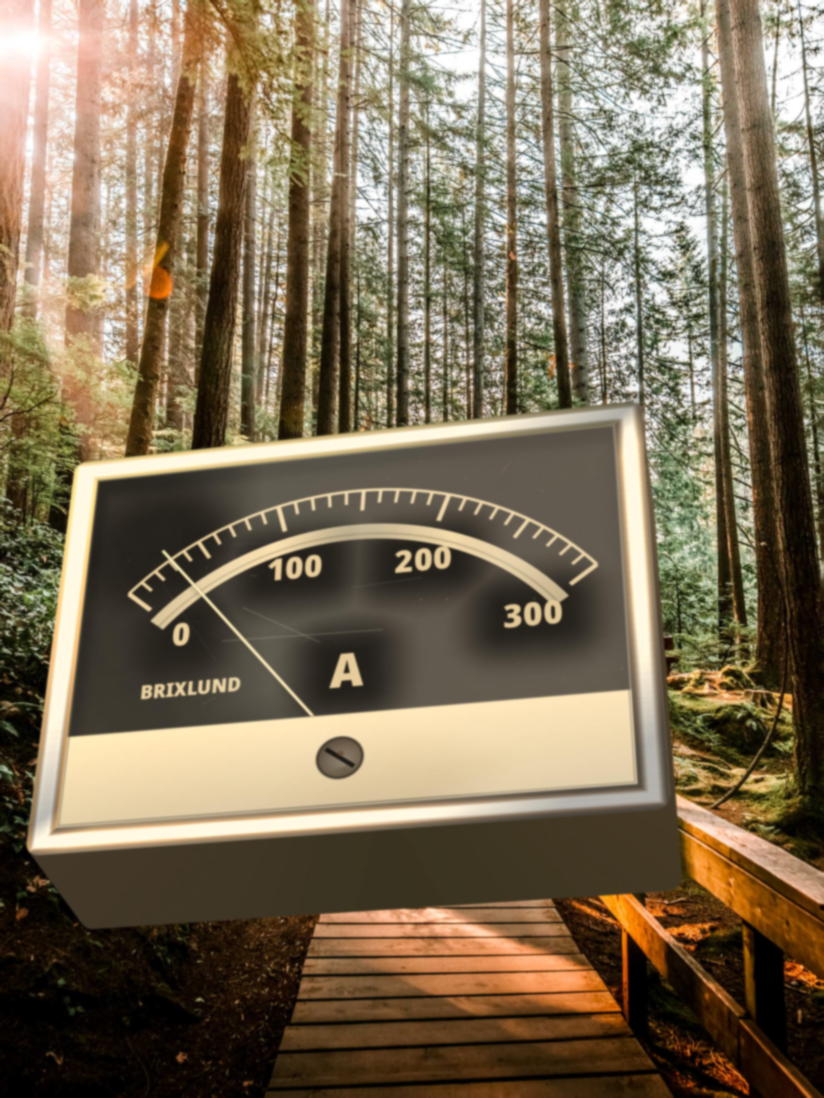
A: 30A
